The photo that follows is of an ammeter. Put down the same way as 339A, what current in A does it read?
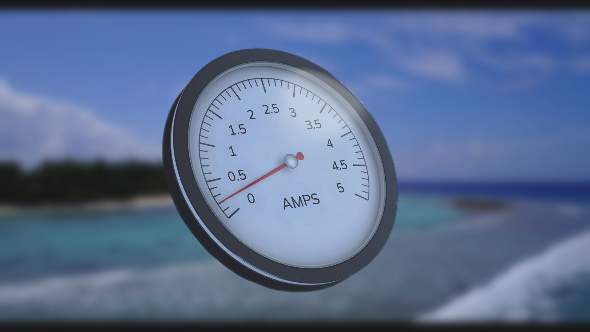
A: 0.2A
